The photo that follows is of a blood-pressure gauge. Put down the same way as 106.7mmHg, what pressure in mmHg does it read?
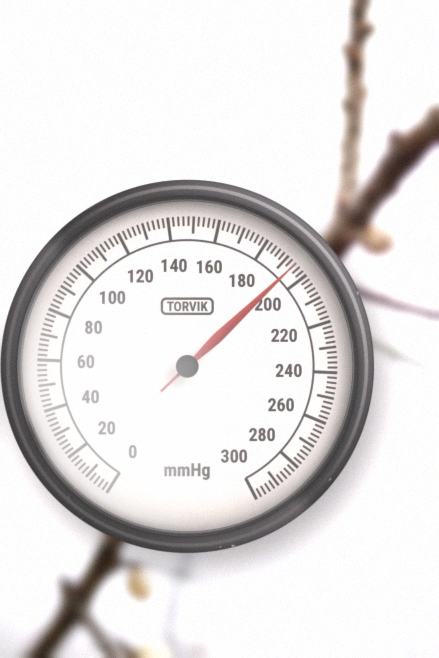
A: 194mmHg
